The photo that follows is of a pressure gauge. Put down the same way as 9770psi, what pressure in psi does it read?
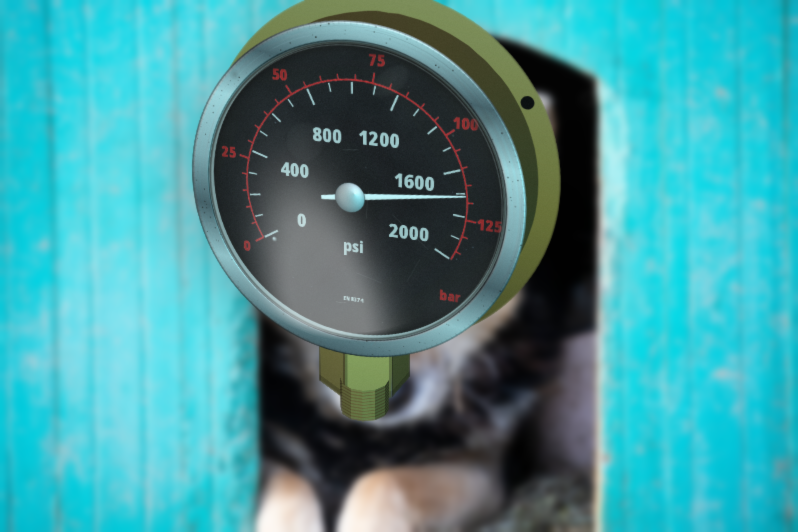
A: 1700psi
